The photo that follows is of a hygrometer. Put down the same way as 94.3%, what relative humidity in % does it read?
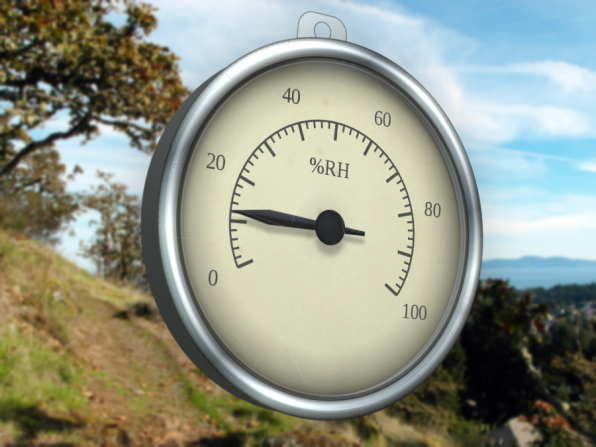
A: 12%
